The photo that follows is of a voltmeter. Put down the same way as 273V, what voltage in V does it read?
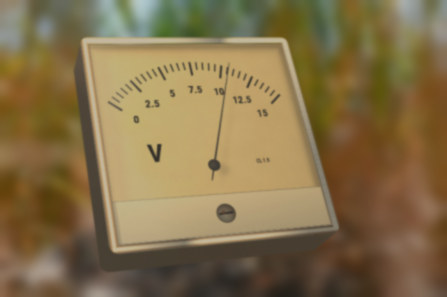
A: 10.5V
